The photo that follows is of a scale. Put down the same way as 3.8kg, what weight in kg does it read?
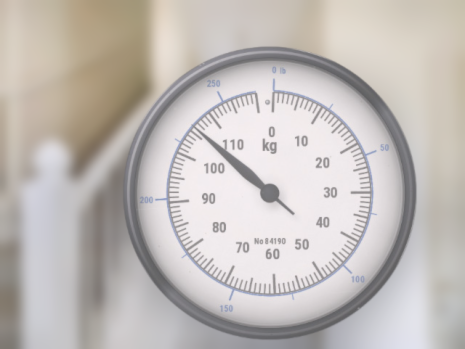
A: 106kg
